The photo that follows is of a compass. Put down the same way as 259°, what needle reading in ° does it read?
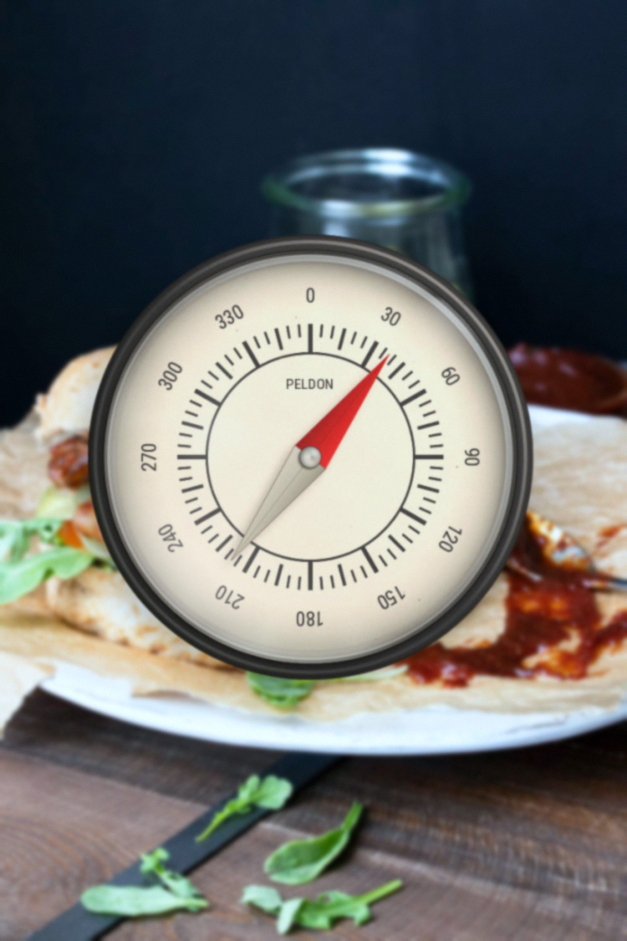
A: 37.5°
